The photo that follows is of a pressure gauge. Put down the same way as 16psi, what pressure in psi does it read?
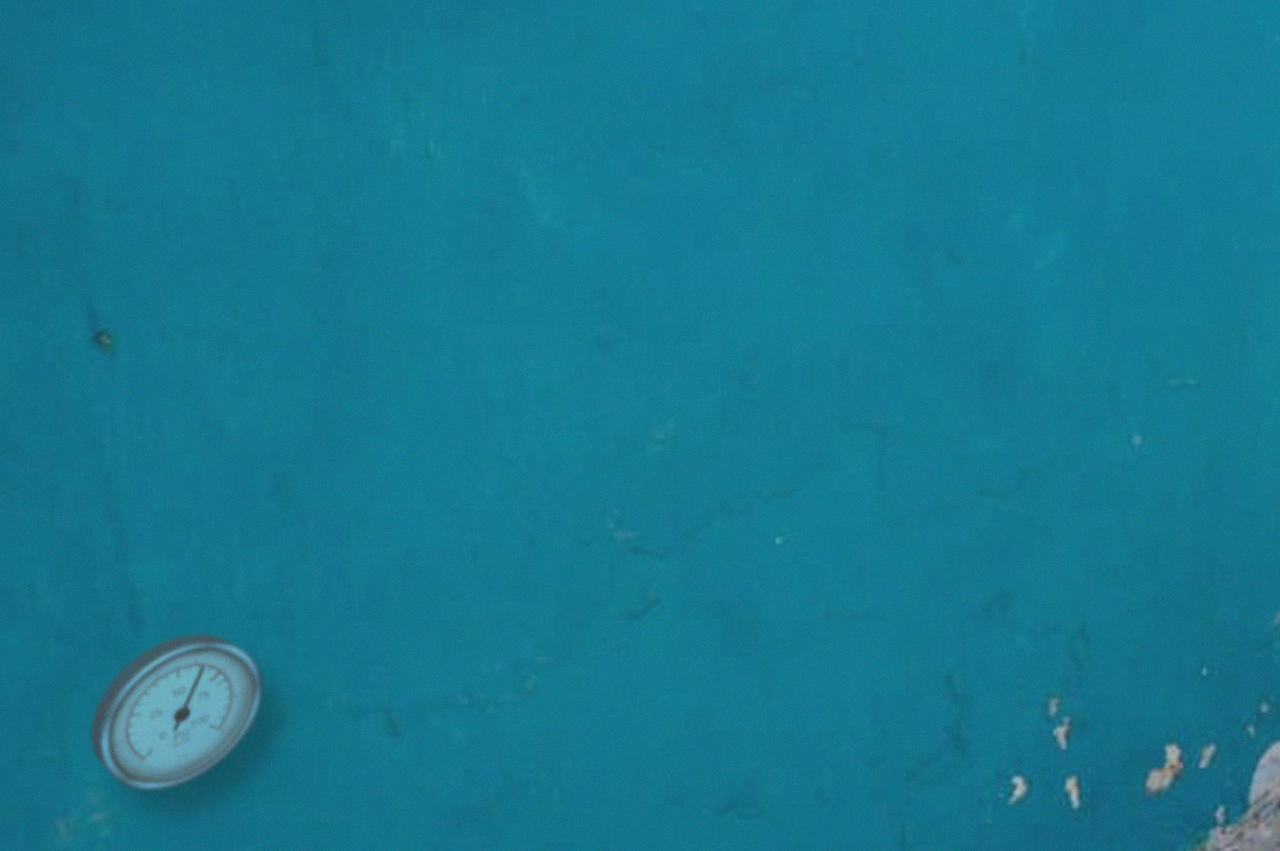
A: 60psi
